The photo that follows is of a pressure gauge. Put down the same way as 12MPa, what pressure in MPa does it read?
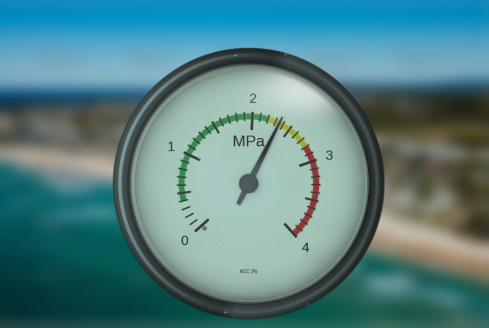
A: 2.35MPa
